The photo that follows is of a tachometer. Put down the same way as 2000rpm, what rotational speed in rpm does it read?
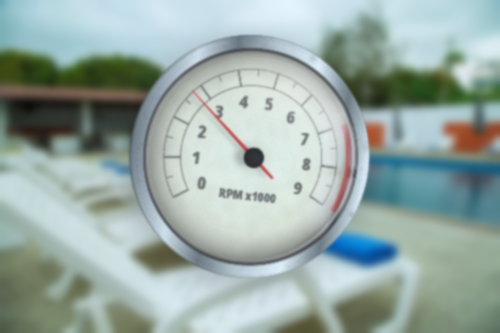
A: 2750rpm
